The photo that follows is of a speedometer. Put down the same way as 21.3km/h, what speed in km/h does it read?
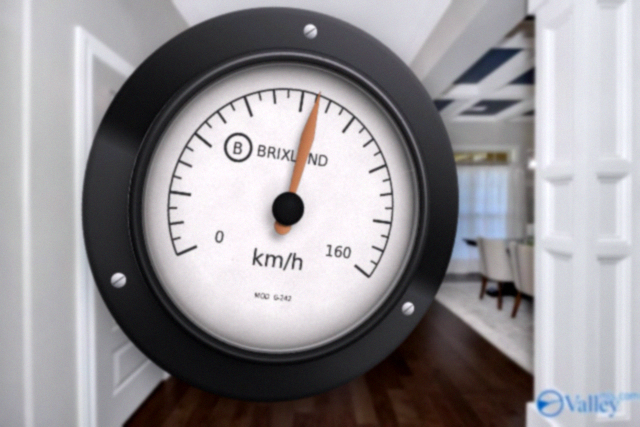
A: 85km/h
